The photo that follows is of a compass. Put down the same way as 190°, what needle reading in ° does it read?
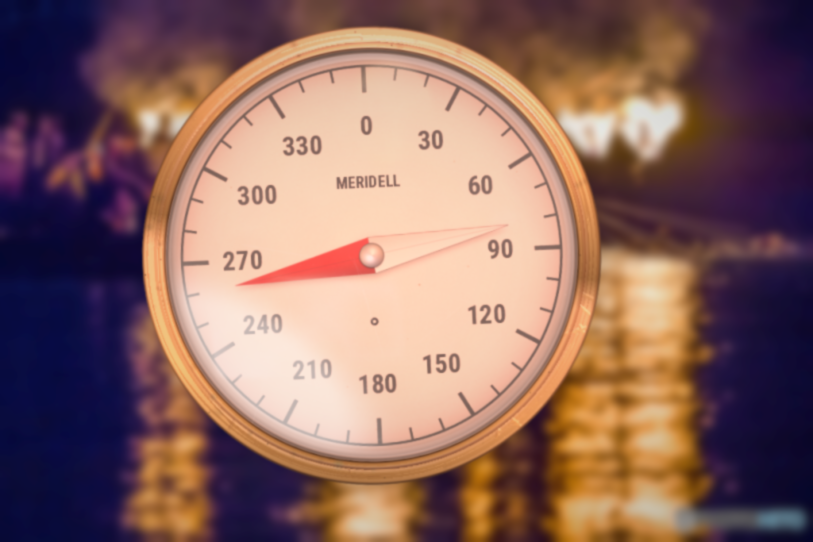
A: 260°
